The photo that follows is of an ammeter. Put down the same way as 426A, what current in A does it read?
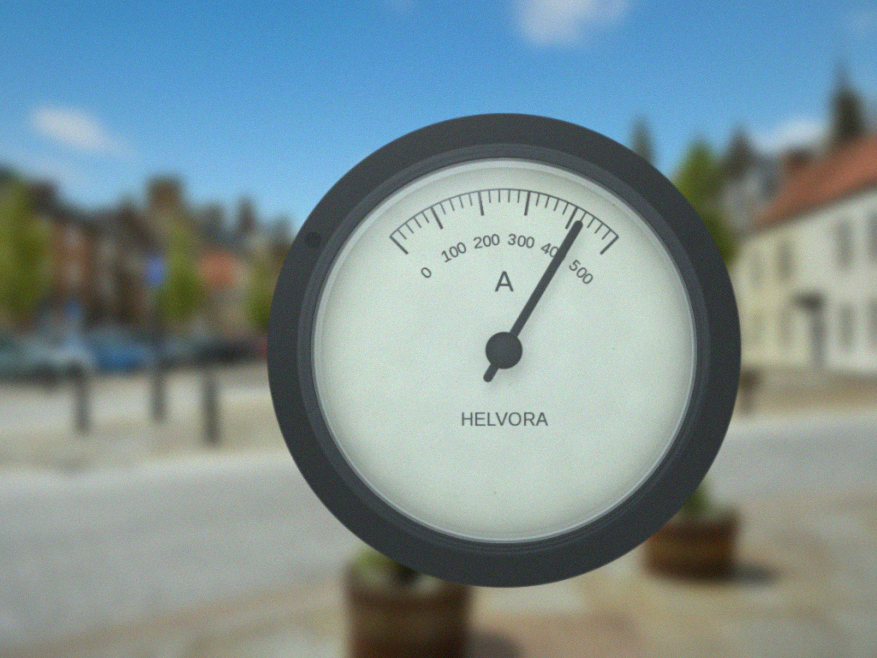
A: 420A
